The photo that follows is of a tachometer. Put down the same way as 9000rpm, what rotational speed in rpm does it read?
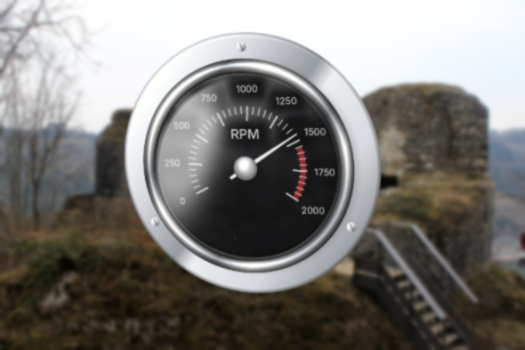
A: 1450rpm
